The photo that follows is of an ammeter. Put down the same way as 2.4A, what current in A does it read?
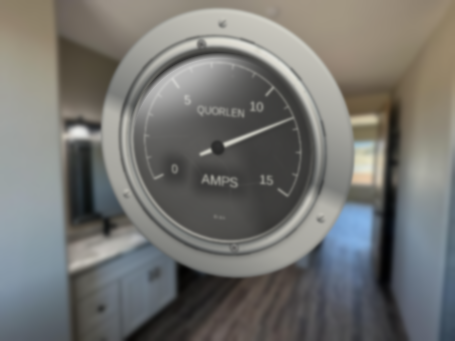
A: 11.5A
